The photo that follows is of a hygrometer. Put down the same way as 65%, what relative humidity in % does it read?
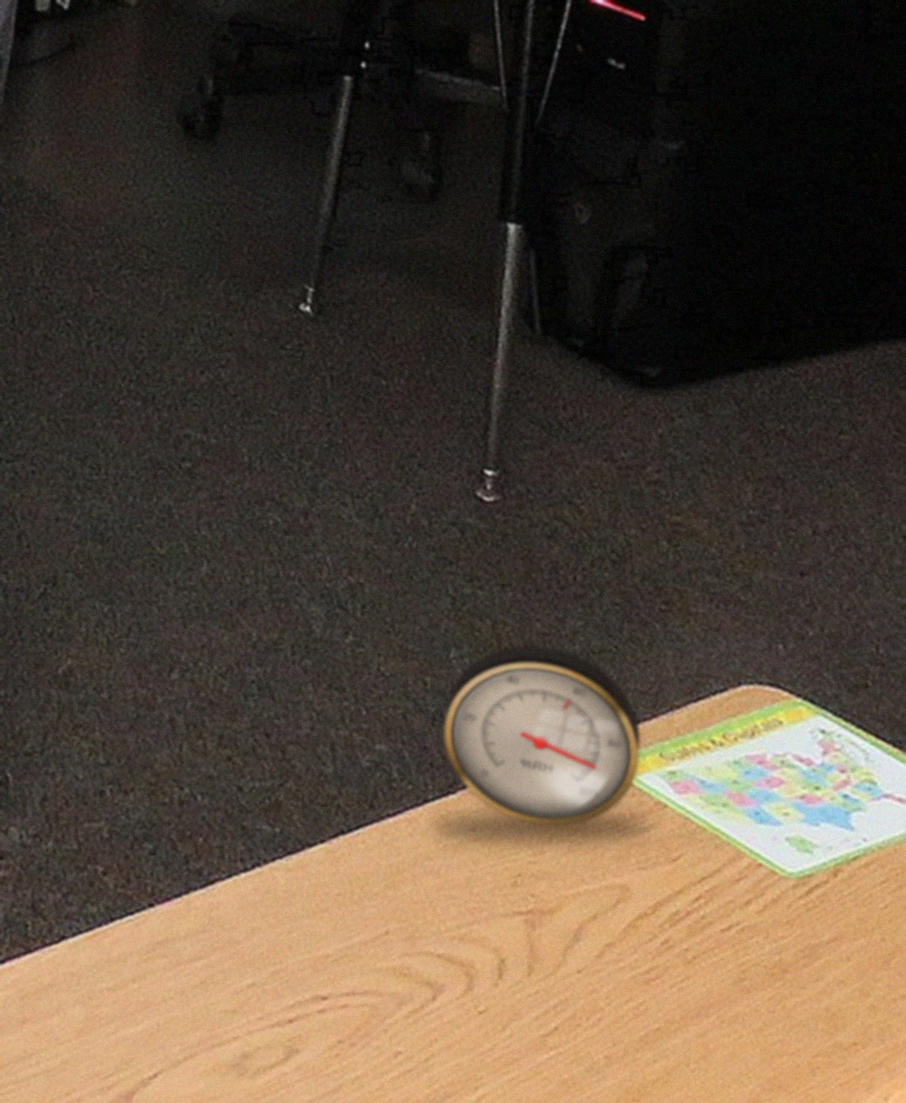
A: 90%
